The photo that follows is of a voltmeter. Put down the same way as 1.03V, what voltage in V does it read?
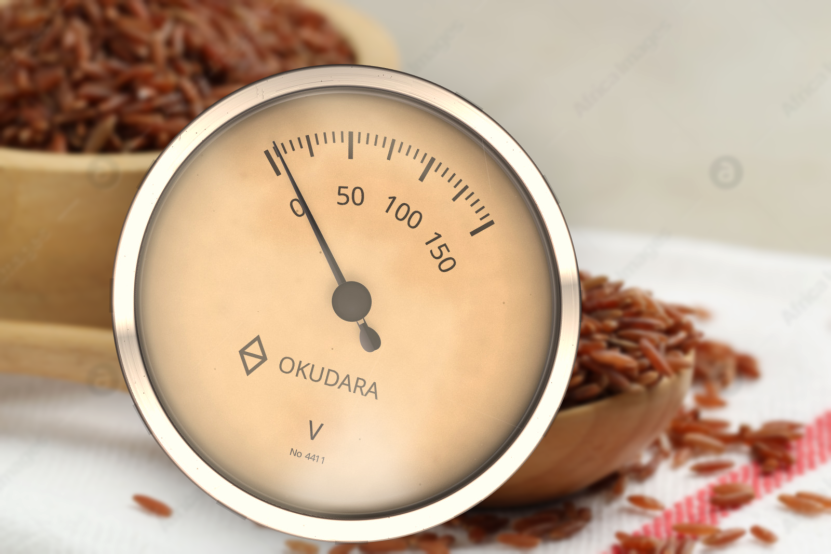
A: 5V
